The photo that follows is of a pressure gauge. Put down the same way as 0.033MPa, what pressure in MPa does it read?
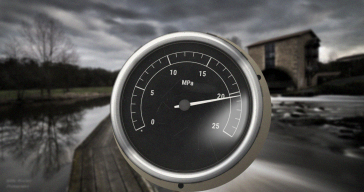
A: 20.5MPa
